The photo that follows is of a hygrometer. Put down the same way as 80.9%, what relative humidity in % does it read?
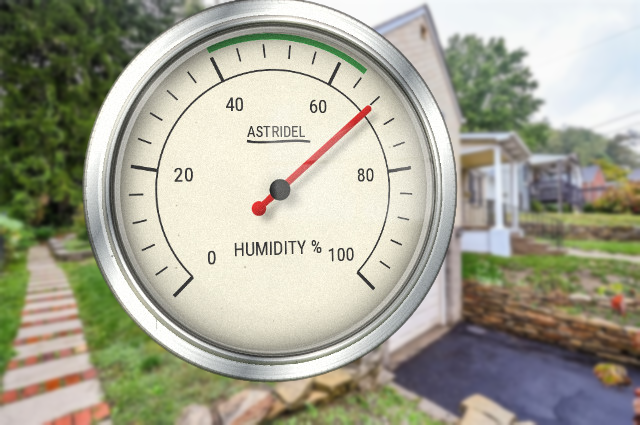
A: 68%
